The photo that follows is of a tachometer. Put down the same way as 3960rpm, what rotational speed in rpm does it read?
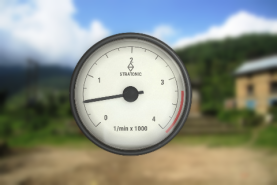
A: 500rpm
